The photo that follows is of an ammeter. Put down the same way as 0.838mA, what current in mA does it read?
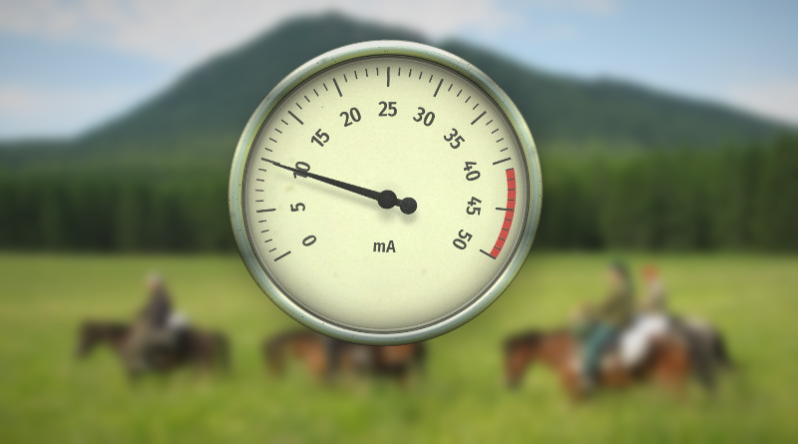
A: 10mA
